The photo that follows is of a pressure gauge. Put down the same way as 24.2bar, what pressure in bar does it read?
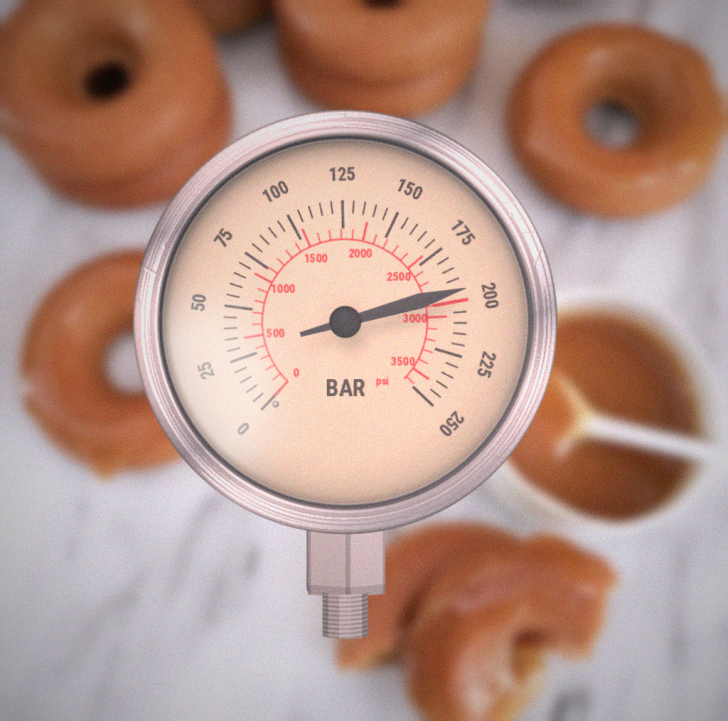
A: 195bar
